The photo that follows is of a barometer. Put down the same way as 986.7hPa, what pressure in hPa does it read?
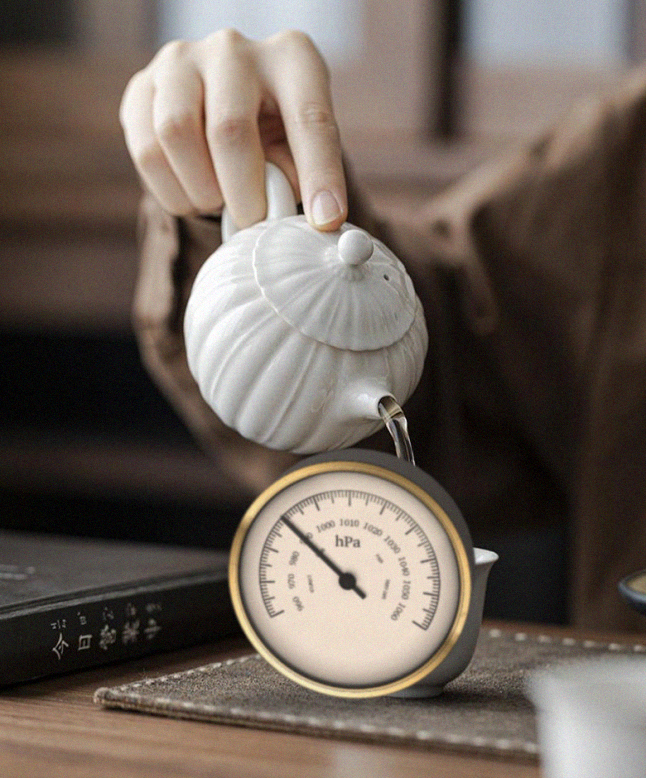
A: 990hPa
